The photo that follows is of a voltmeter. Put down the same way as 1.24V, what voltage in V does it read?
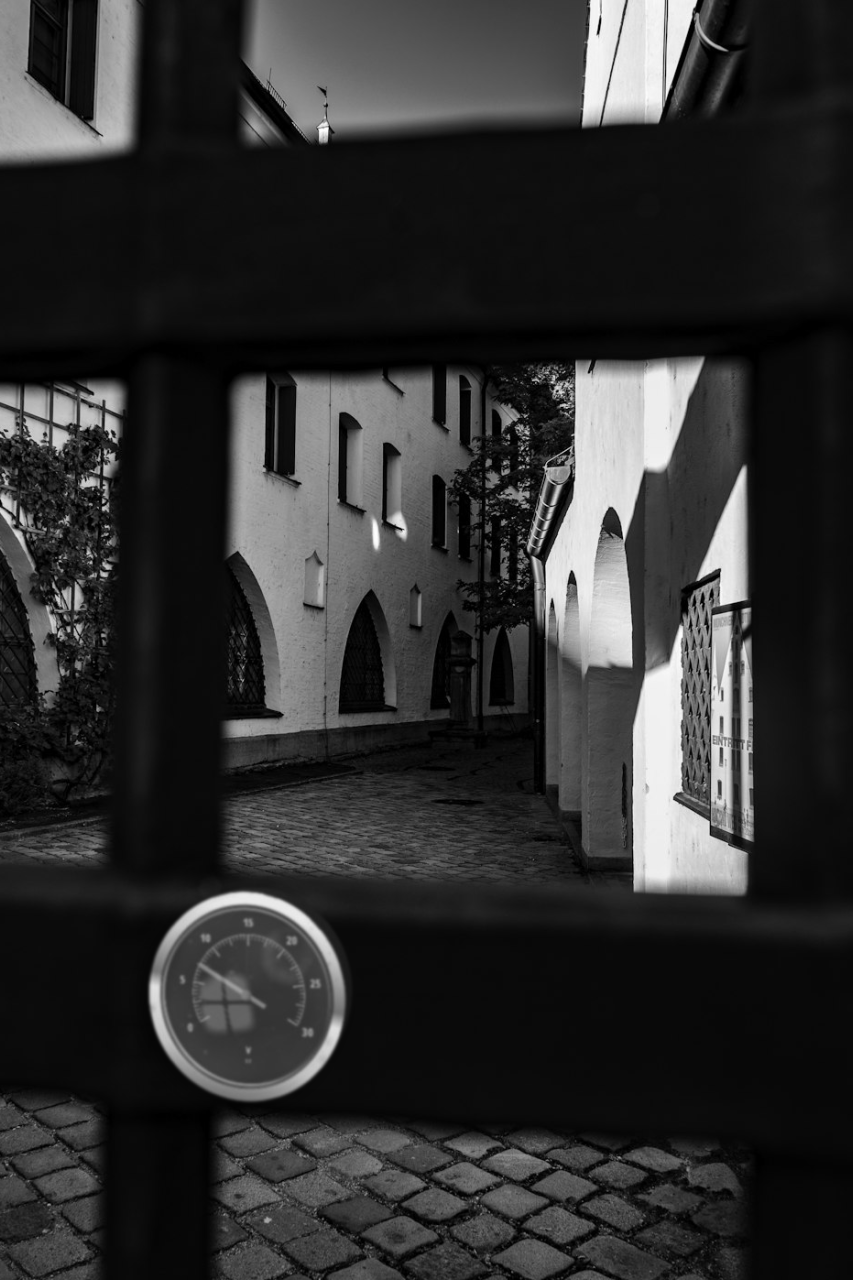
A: 7.5V
